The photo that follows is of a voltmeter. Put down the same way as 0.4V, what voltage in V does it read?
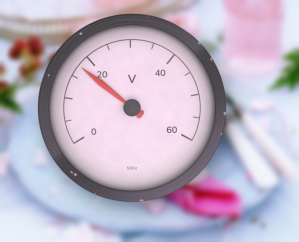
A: 17.5V
